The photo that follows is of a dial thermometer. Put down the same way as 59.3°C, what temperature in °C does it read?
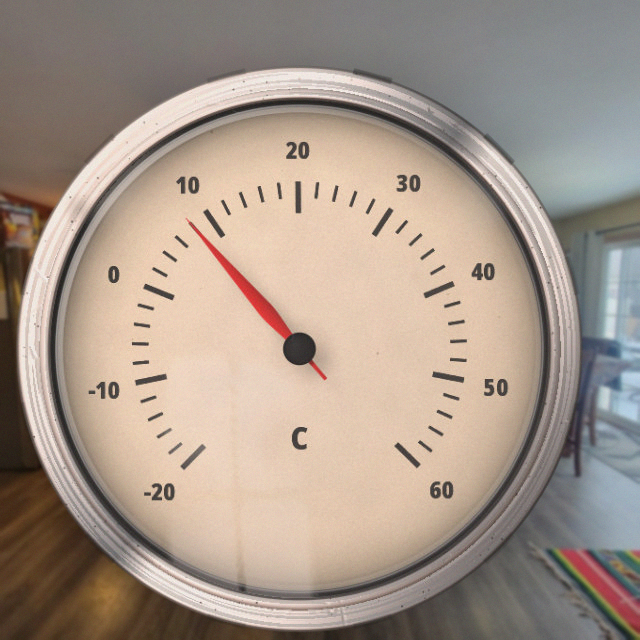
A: 8°C
